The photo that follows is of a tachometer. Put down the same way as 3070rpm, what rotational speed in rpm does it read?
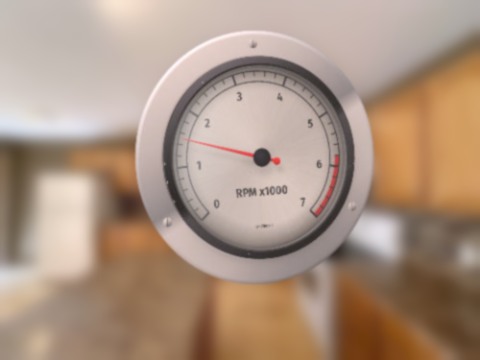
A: 1500rpm
